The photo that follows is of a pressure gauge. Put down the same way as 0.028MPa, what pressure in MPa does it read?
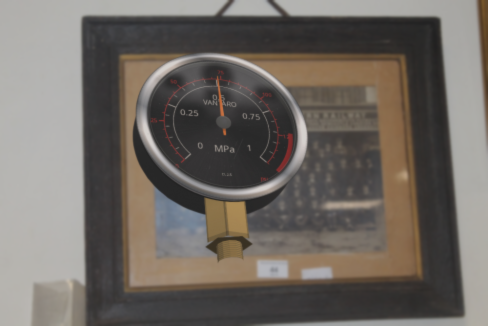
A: 0.5MPa
